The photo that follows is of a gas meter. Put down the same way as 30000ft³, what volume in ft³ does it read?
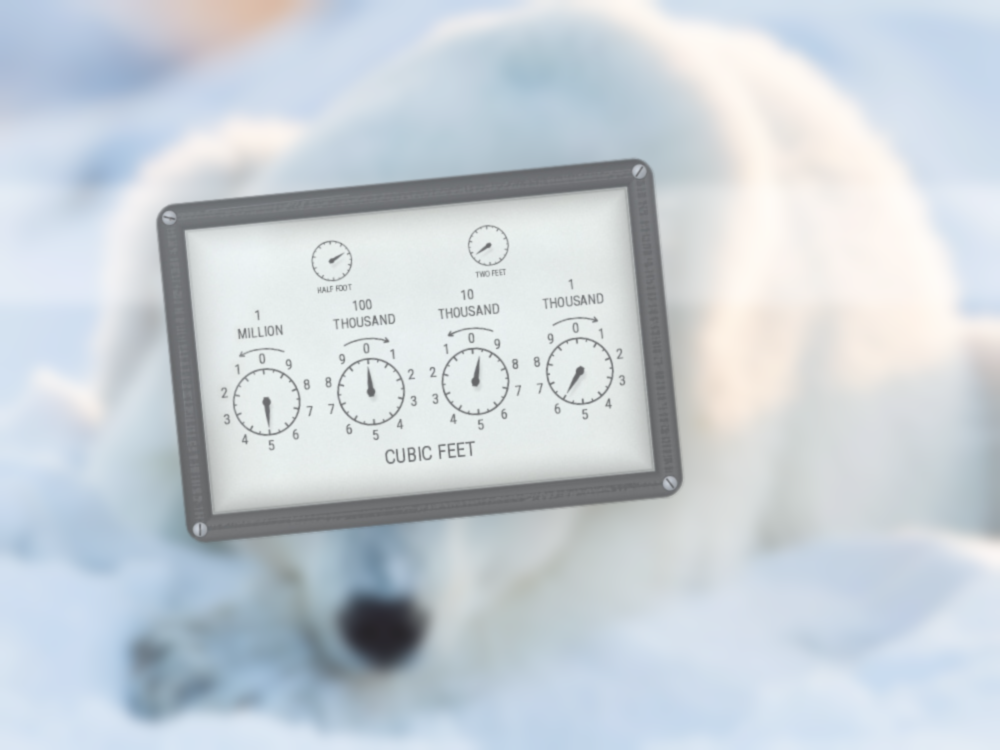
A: 499600ft³
